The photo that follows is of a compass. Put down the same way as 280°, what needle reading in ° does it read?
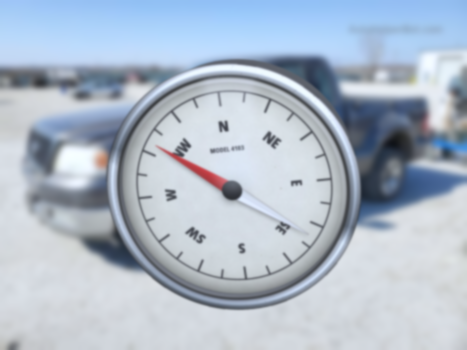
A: 307.5°
